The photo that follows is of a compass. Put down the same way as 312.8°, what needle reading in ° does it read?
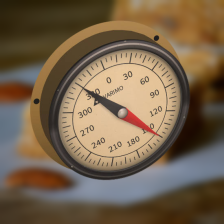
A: 150°
